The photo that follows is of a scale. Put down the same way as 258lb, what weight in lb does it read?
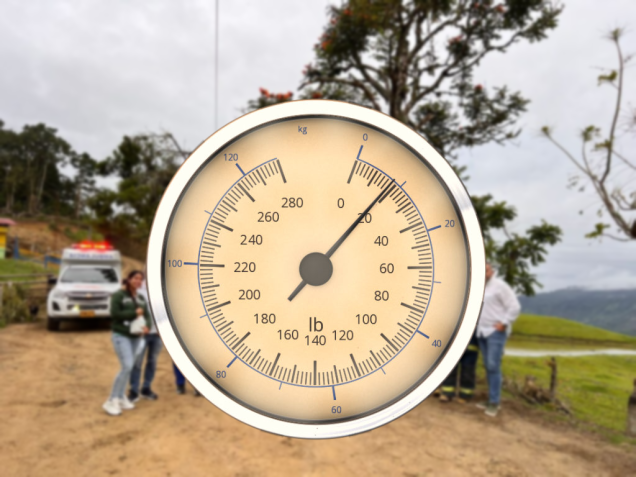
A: 18lb
